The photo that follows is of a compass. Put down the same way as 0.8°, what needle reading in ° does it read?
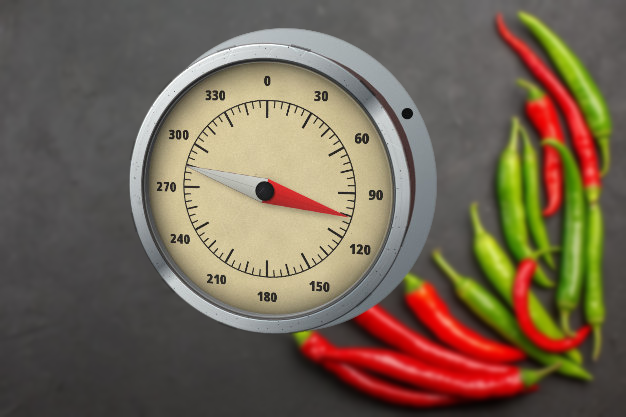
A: 105°
